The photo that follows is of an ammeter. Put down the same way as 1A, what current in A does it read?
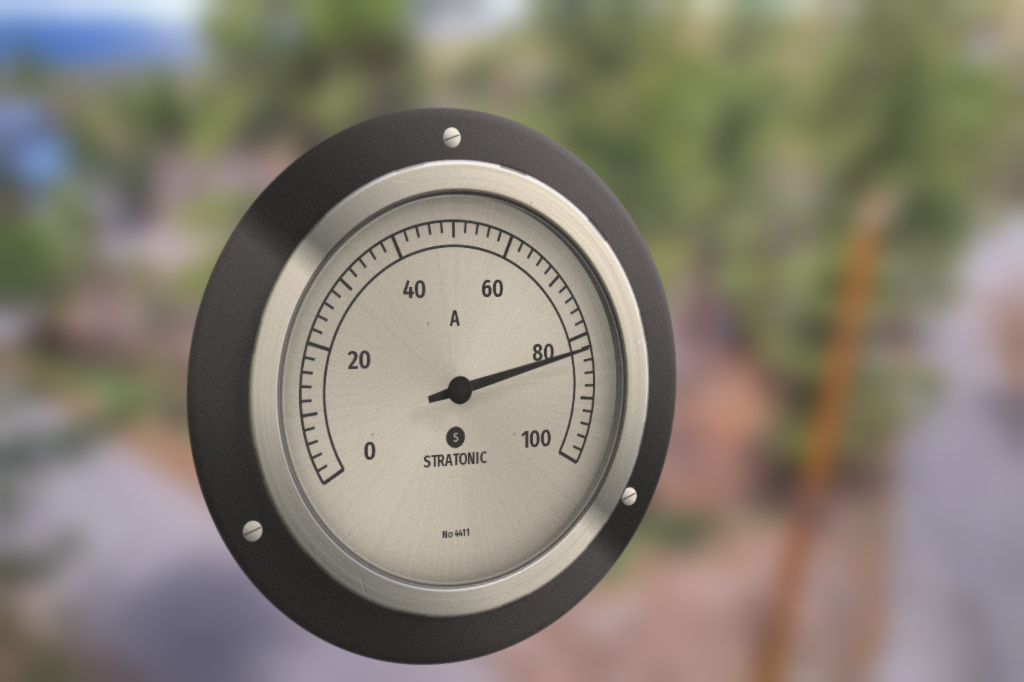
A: 82A
